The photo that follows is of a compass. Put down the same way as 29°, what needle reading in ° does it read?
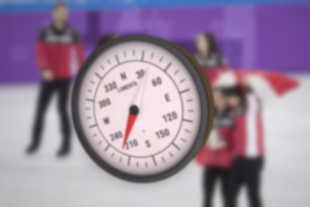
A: 220°
